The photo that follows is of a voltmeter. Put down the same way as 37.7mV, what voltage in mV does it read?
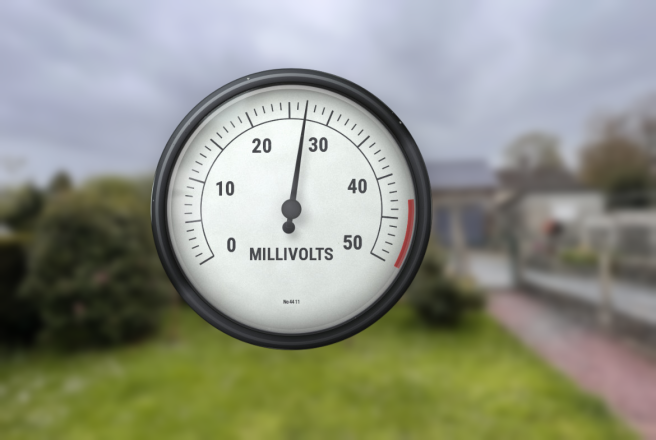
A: 27mV
